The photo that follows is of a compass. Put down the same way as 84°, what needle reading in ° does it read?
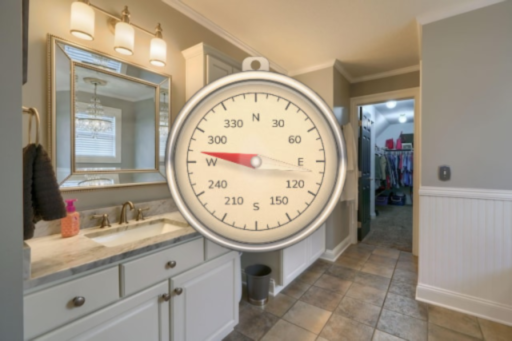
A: 280°
